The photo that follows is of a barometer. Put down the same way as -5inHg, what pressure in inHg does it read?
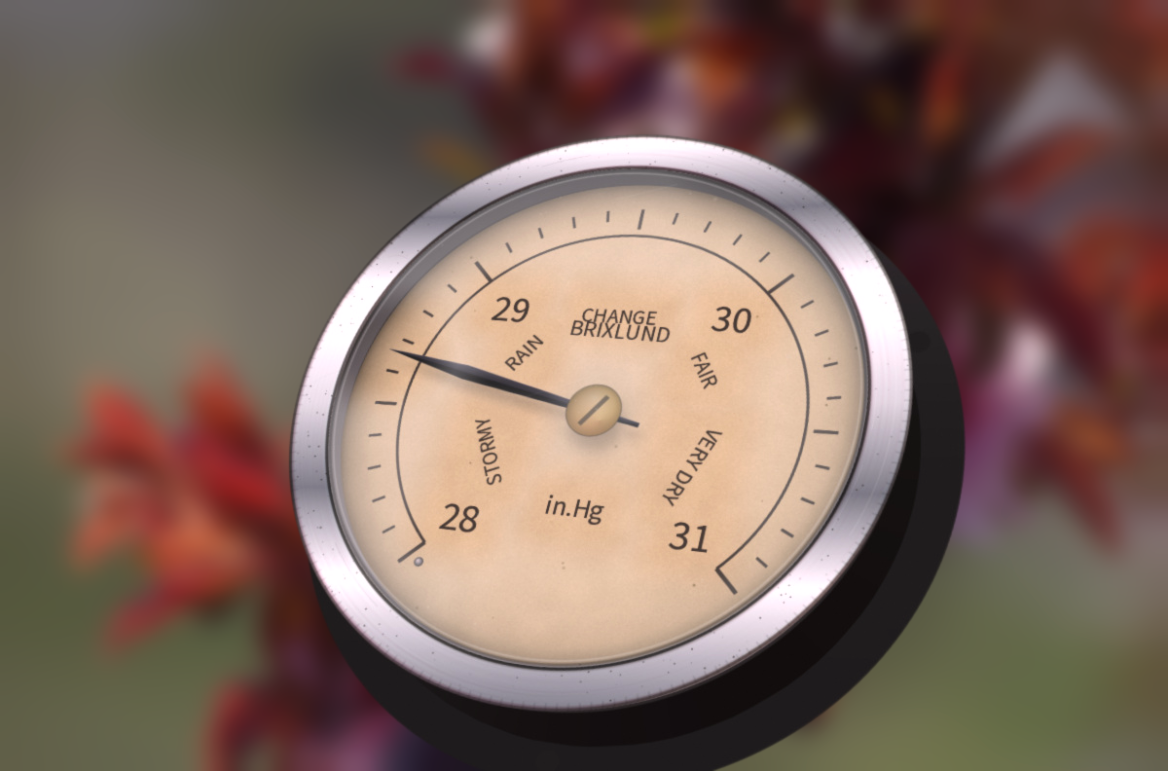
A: 28.65inHg
